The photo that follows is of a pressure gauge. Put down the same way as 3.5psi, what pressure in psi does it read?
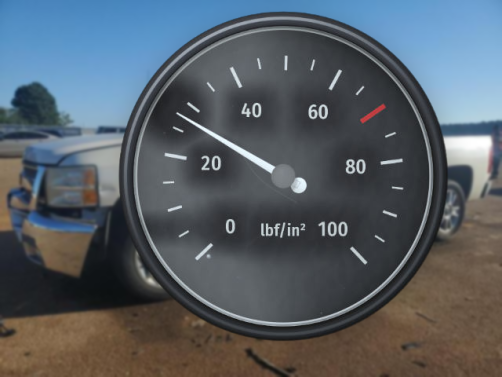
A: 27.5psi
